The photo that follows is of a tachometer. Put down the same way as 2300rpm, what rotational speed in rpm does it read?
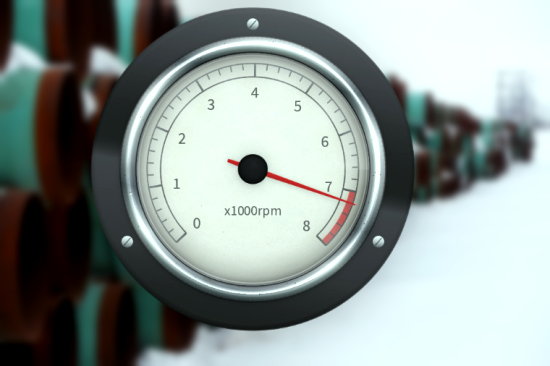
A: 7200rpm
